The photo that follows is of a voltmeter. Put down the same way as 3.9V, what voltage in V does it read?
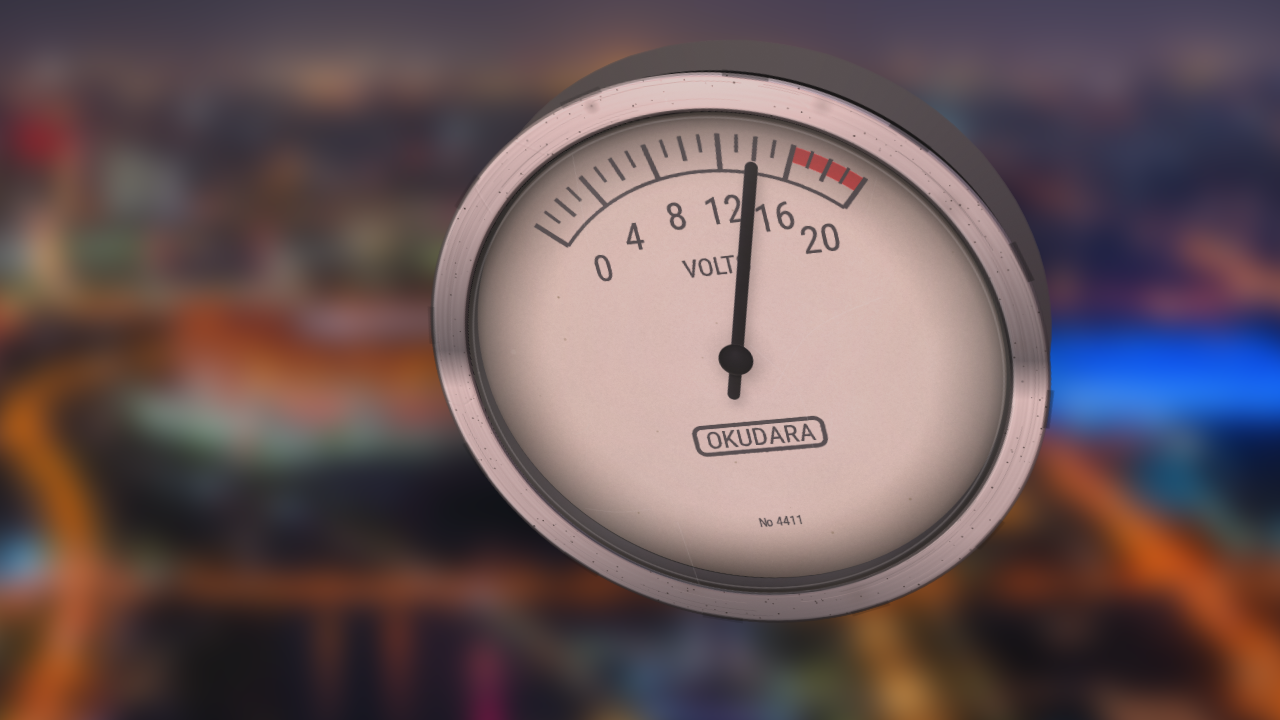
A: 14V
